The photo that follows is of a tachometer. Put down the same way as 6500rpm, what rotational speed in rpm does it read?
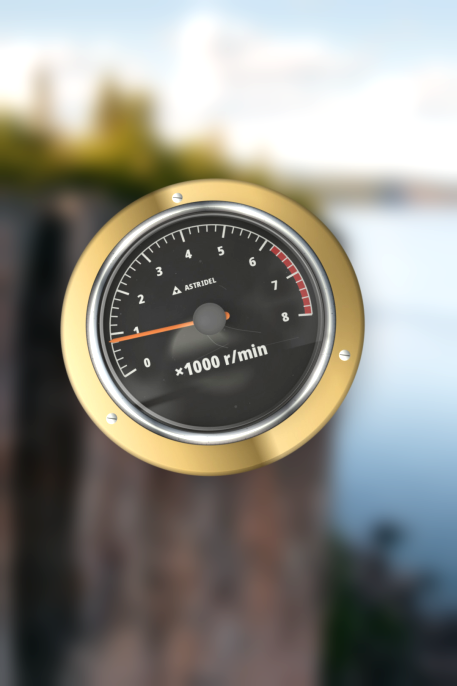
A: 800rpm
